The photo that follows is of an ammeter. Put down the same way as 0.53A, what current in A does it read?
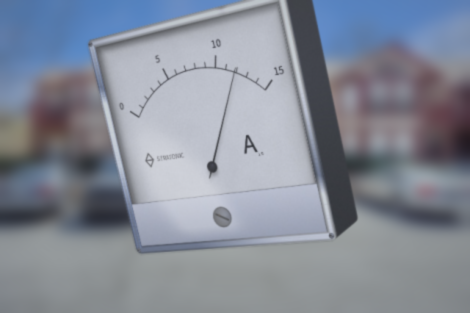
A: 12A
